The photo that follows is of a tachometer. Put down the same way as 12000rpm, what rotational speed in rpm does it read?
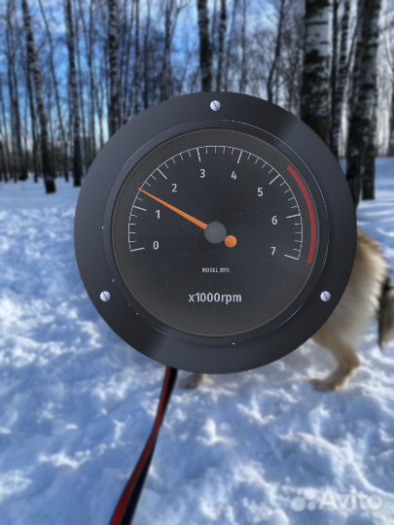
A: 1400rpm
